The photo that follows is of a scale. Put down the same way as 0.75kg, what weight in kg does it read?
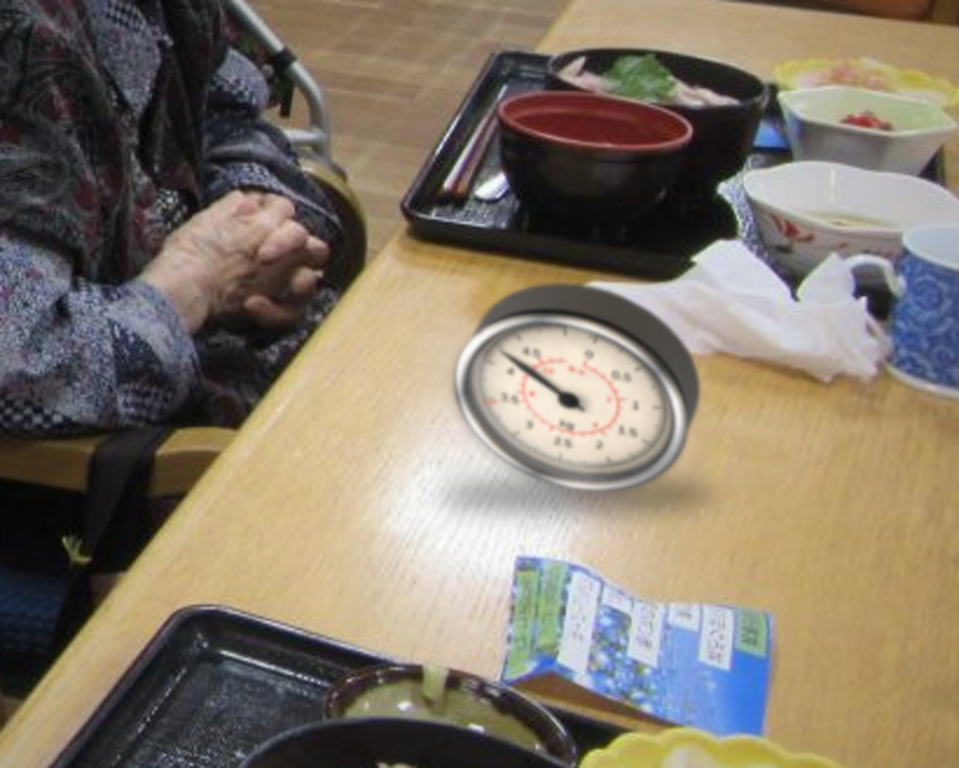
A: 4.25kg
